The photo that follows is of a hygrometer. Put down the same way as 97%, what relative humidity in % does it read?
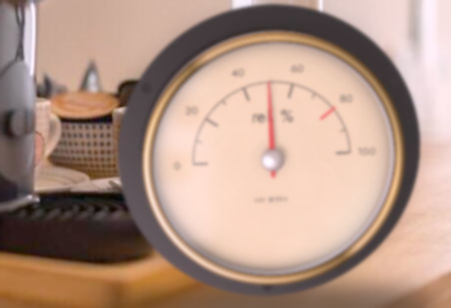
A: 50%
